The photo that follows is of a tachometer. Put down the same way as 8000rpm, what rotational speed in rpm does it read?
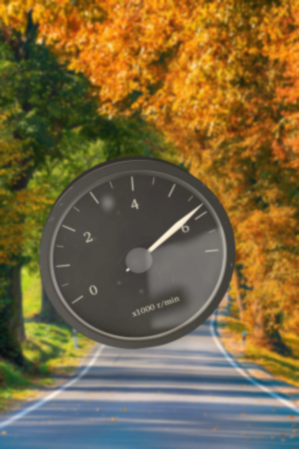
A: 5750rpm
